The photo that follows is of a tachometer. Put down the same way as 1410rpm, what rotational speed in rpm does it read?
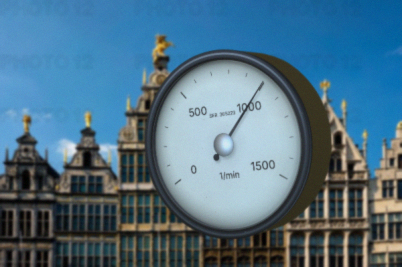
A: 1000rpm
